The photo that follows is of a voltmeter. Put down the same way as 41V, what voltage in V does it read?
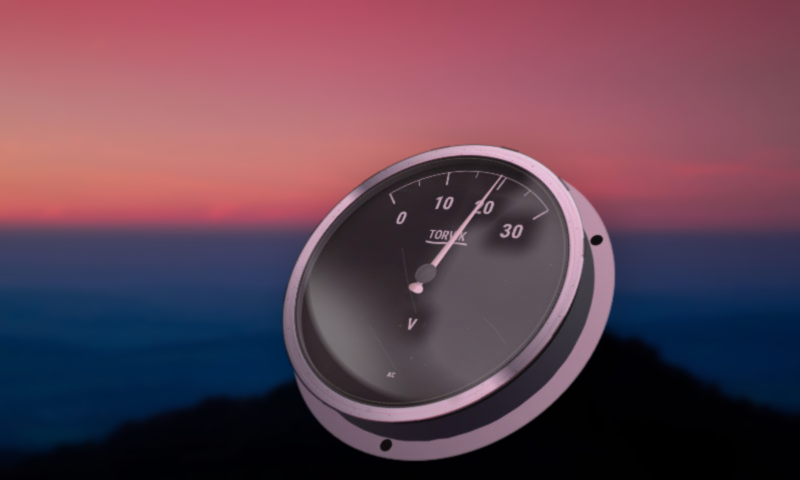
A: 20V
